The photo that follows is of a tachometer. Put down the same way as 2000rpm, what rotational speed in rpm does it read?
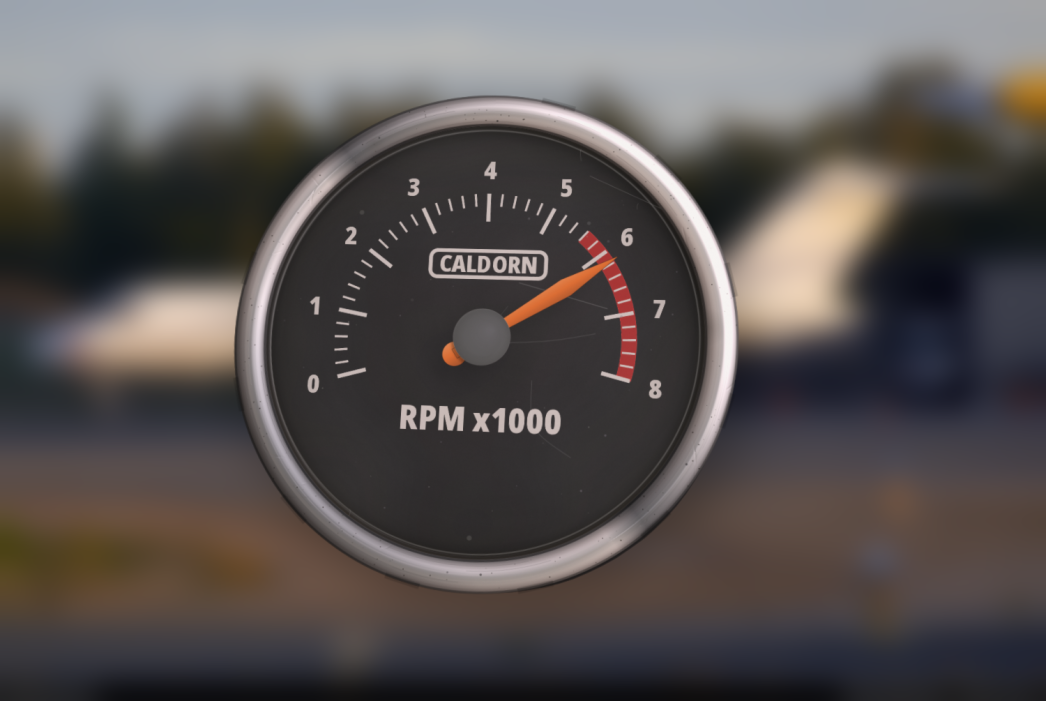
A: 6200rpm
